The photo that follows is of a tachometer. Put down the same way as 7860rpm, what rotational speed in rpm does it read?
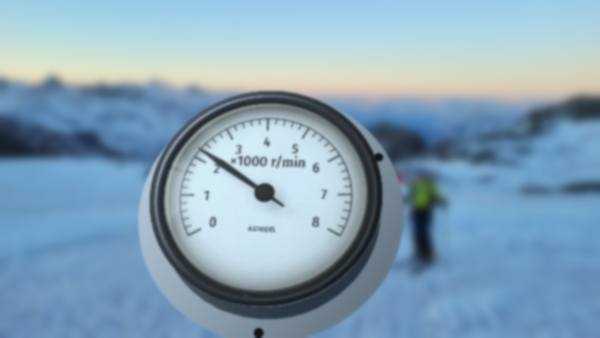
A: 2200rpm
